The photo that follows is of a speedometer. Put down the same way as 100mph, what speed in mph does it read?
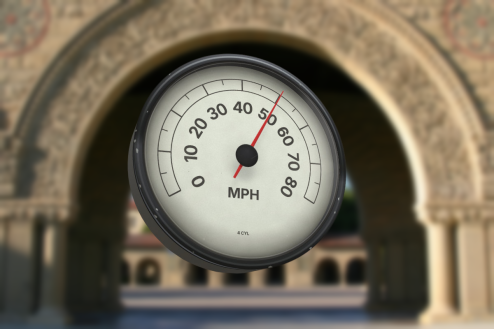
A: 50mph
